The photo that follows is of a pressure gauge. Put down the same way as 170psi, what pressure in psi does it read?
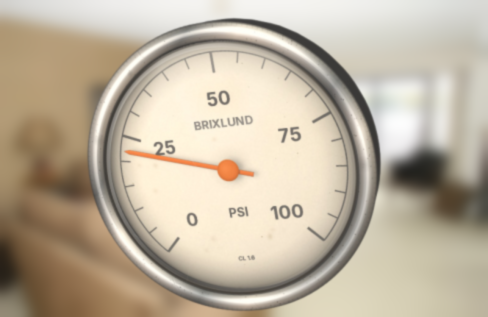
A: 22.5psi
